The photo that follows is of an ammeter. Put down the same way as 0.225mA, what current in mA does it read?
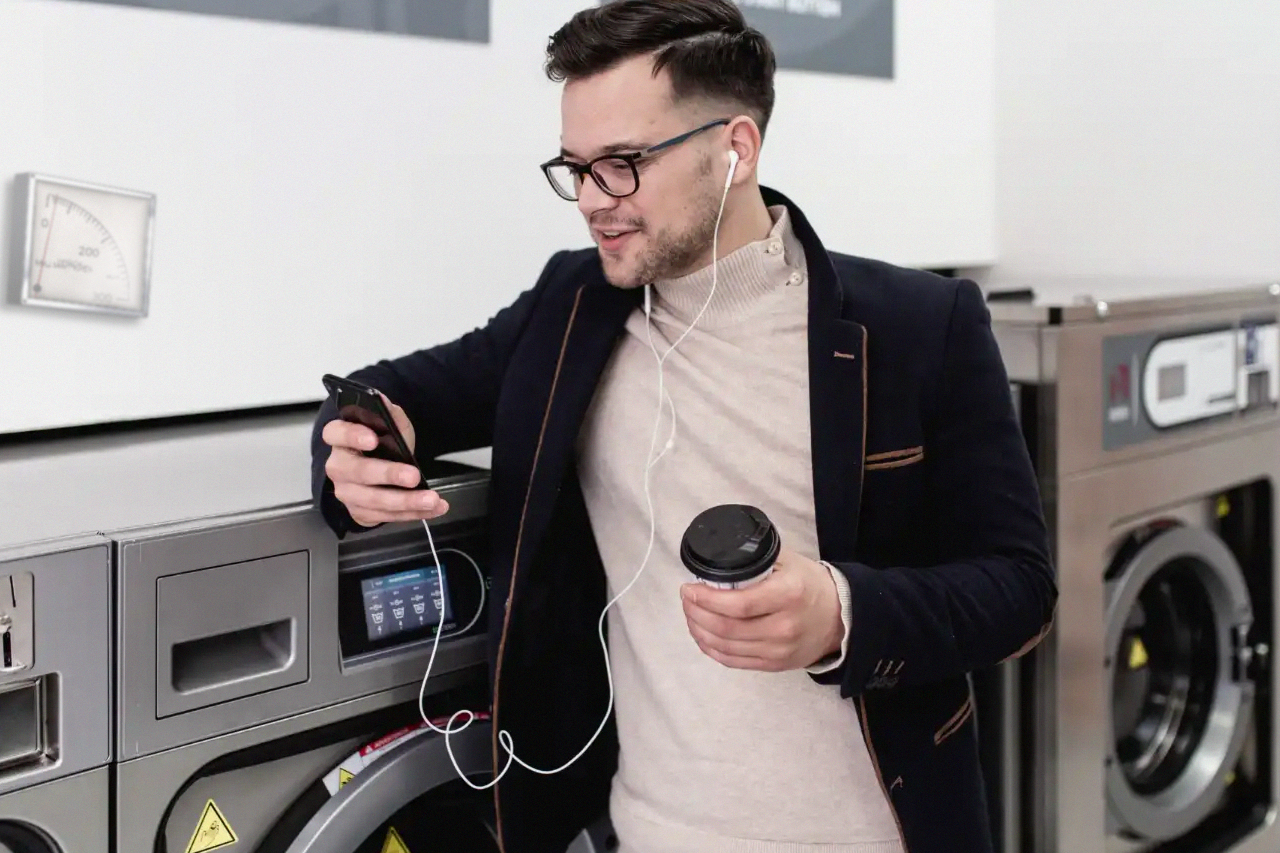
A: 50mA
